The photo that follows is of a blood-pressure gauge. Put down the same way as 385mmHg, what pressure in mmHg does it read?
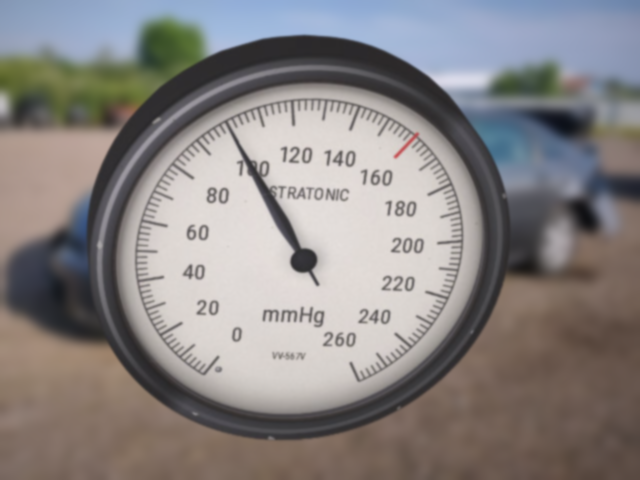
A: 100mmHg
